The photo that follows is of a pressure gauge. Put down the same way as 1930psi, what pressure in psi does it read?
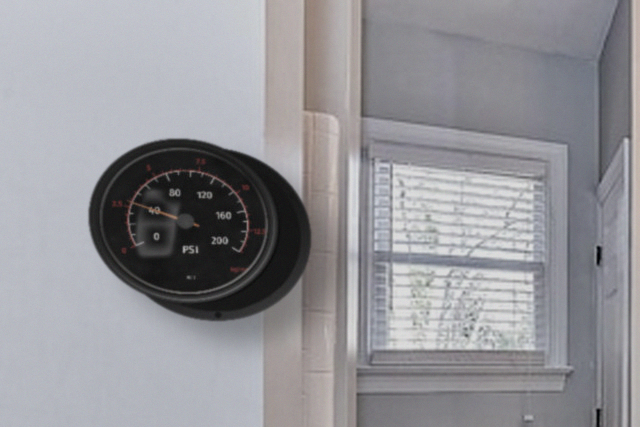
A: 40psi
